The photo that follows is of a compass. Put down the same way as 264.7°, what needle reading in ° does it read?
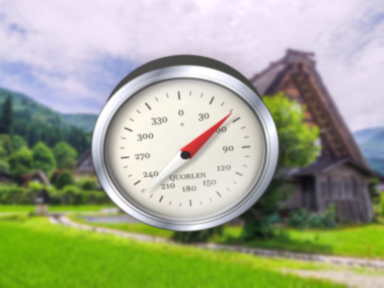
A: 50°
